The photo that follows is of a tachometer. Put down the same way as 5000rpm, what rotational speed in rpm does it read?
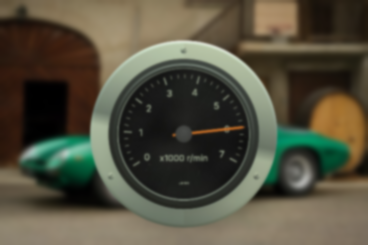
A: 6000rpm
